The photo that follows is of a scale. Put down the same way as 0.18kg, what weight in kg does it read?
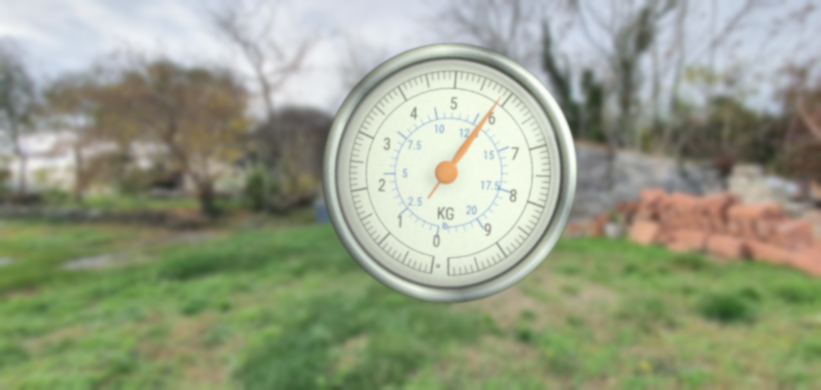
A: 5.9kg
